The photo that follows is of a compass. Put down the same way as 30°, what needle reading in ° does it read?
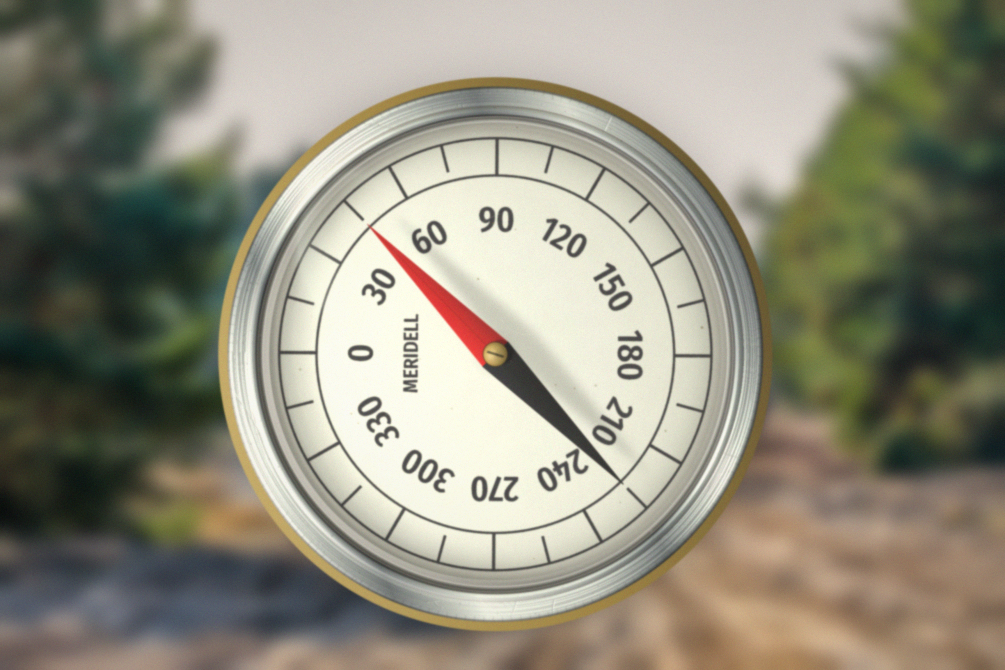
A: 45°
